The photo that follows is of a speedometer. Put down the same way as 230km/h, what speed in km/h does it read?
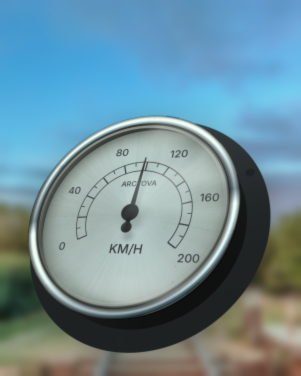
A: 100km/h
